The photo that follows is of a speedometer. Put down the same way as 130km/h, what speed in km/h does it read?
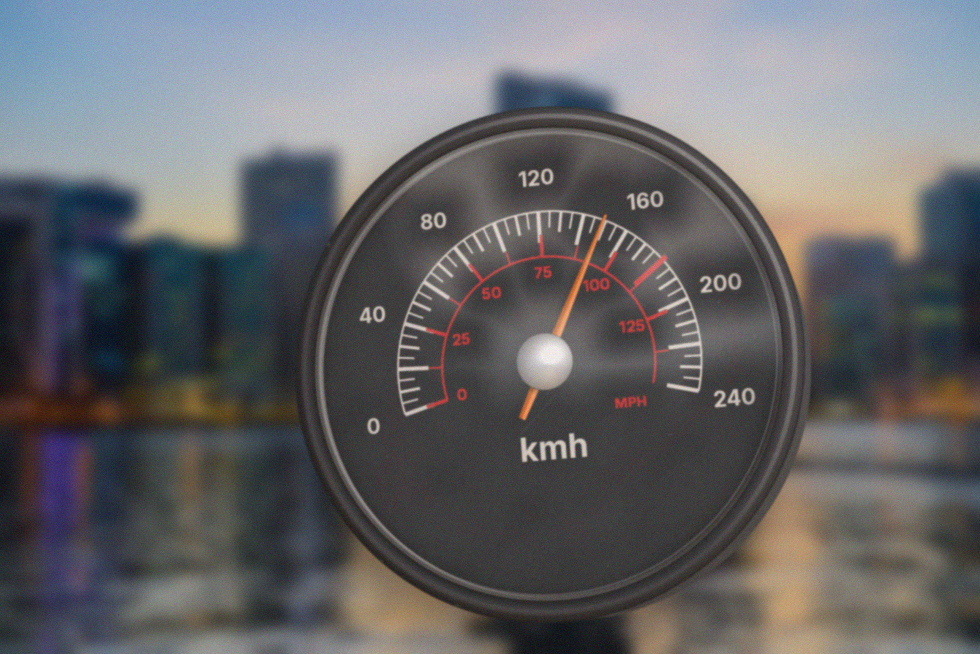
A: 150km/h
